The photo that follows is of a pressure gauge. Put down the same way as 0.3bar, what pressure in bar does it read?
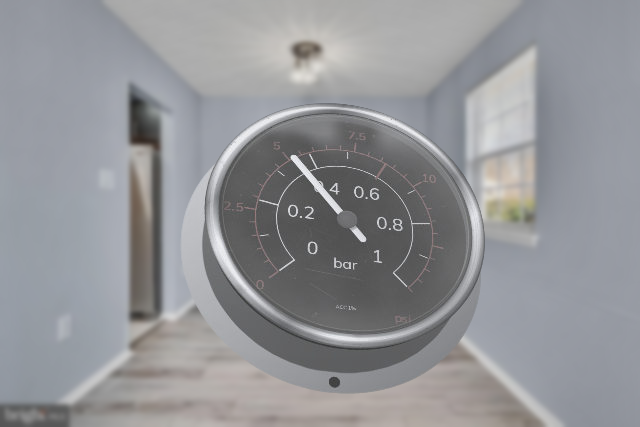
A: 0.35bar
